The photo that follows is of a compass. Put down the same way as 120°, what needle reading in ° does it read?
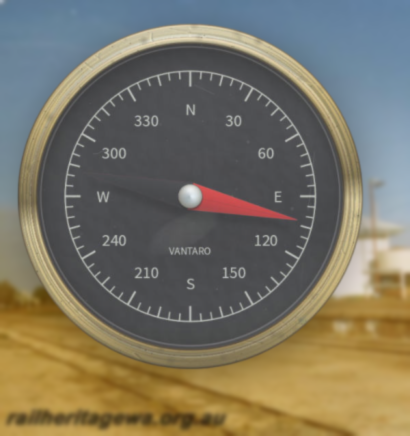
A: 102.5°
